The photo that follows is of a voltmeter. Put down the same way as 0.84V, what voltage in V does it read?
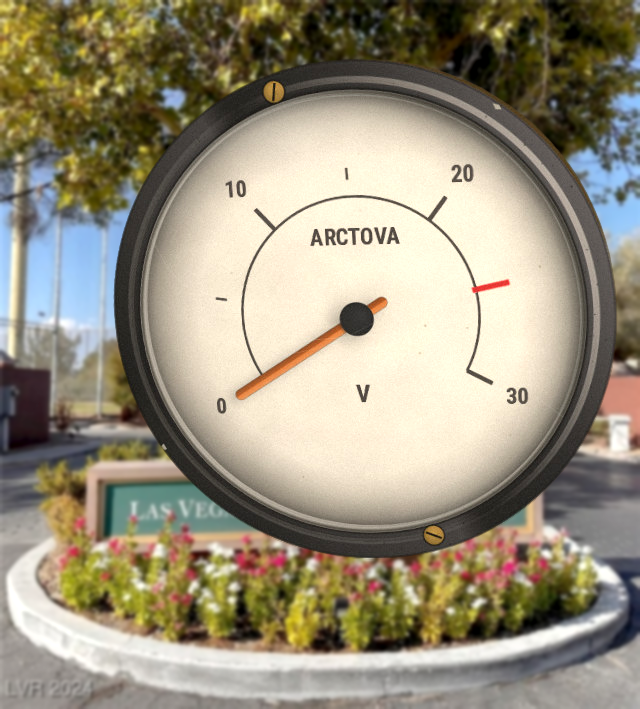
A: 0V
